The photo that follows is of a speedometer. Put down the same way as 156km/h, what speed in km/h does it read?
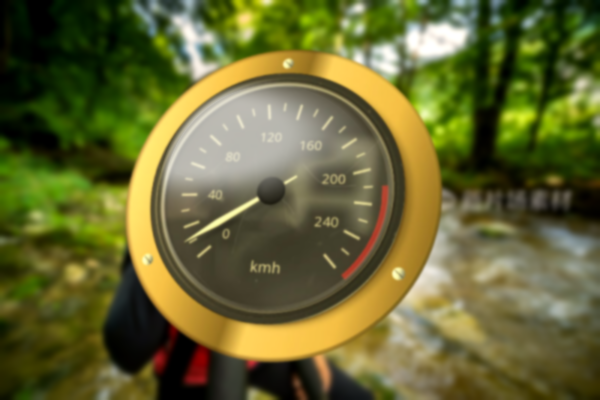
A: 10km/h
